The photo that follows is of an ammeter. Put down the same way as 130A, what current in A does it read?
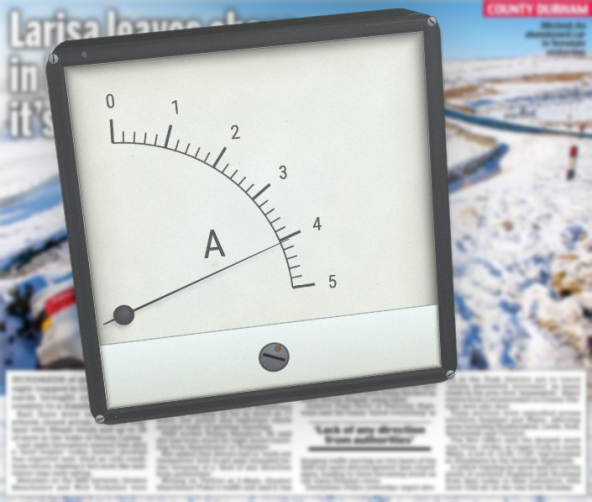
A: 4A
